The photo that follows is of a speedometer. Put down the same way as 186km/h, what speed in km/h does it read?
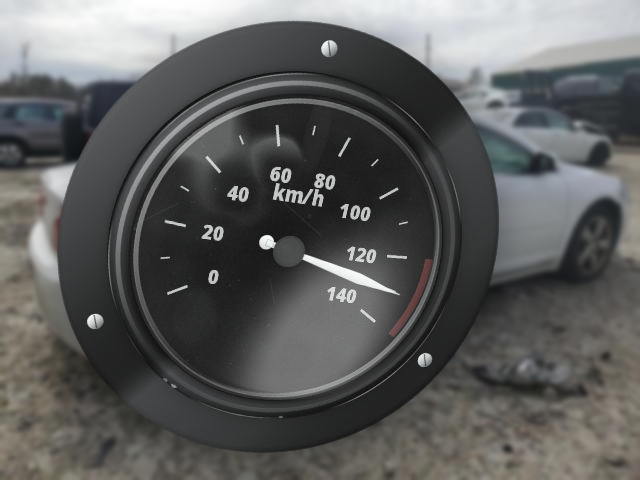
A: 130km/h
